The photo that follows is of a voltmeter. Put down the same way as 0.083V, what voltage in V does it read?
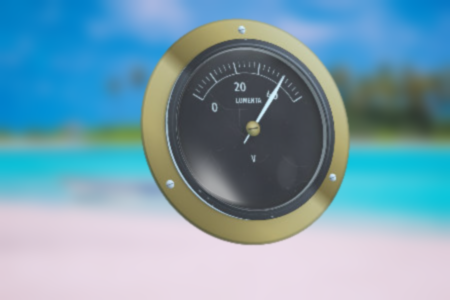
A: 40V
